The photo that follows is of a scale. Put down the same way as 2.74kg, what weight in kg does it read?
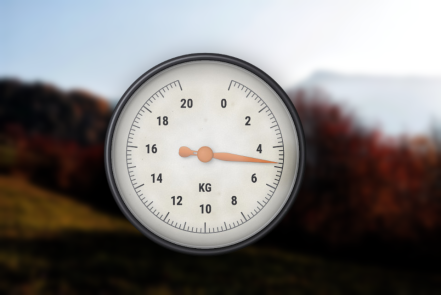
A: 4.8kg
